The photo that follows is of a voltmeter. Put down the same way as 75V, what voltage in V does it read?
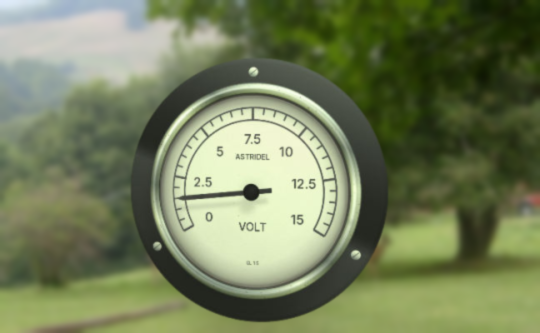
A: 1.5V
